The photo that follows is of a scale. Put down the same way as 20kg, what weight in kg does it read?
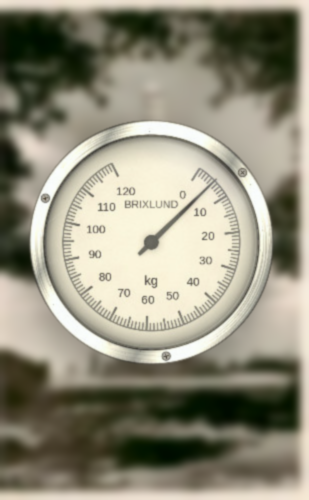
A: 5kg
